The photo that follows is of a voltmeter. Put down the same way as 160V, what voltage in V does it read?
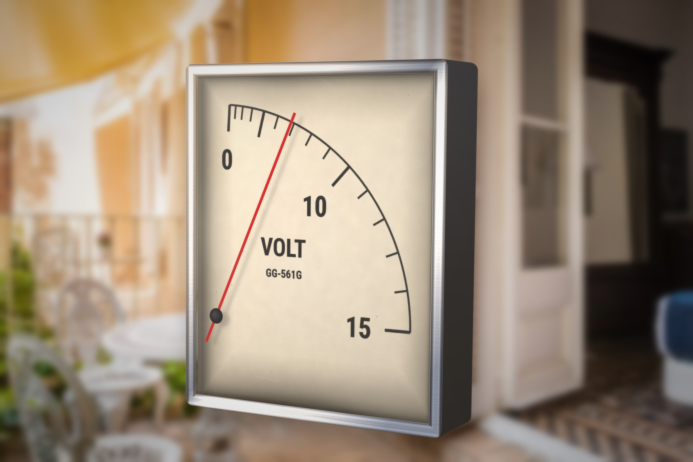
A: 7V
